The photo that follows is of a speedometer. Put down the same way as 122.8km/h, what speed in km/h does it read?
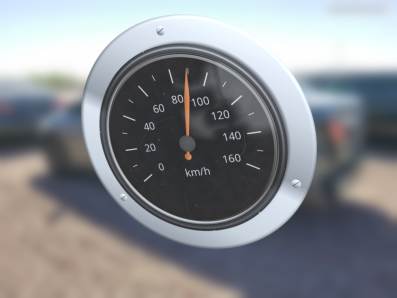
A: 90km/h
